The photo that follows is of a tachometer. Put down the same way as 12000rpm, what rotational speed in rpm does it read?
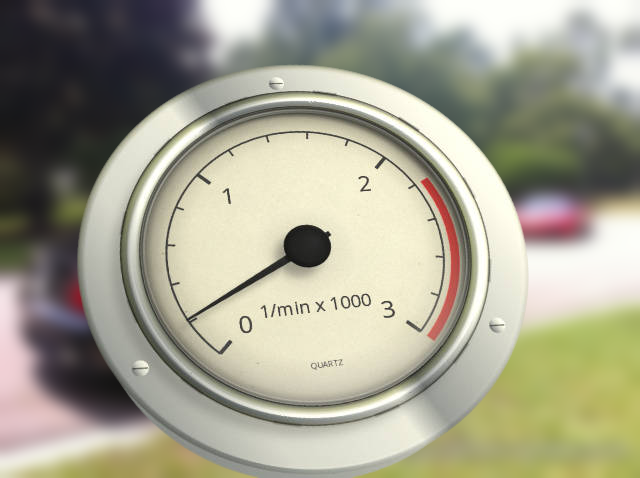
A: 200rpm
